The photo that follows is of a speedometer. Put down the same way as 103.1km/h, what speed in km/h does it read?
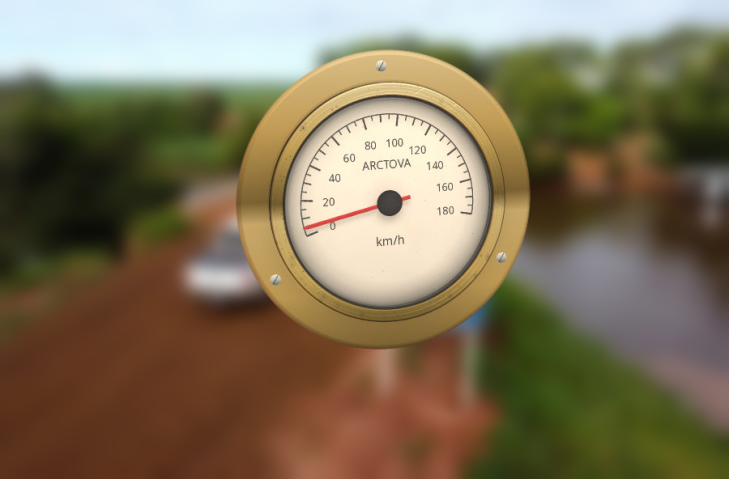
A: 5km/h
